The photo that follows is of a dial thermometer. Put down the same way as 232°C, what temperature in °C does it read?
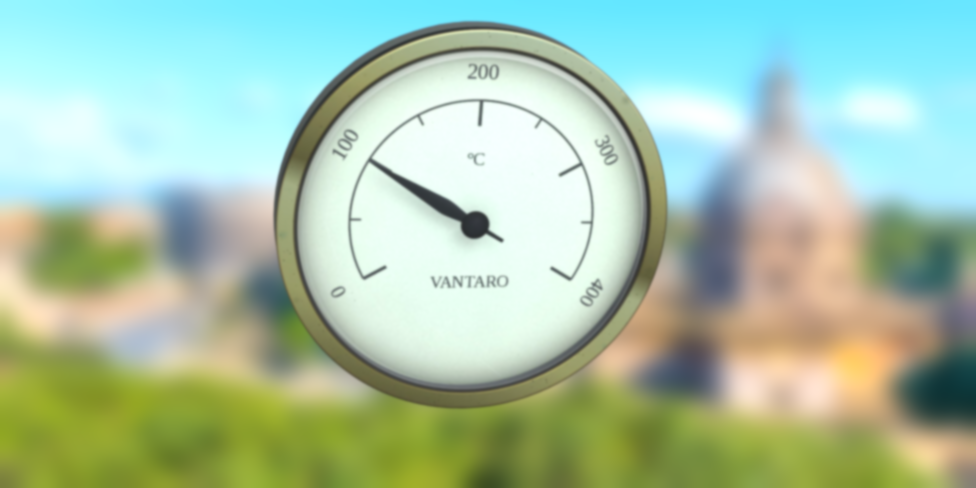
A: 100°C
